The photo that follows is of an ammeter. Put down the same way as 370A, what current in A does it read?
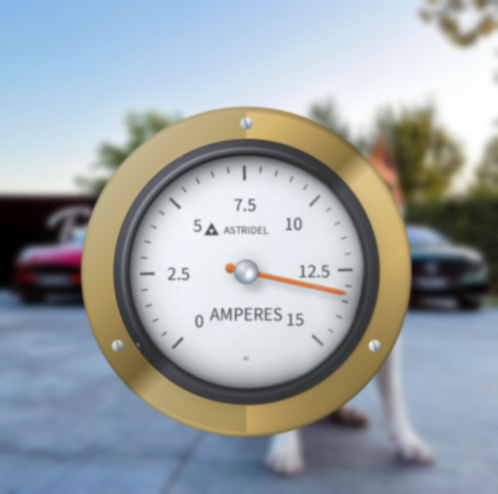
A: 13.25A
